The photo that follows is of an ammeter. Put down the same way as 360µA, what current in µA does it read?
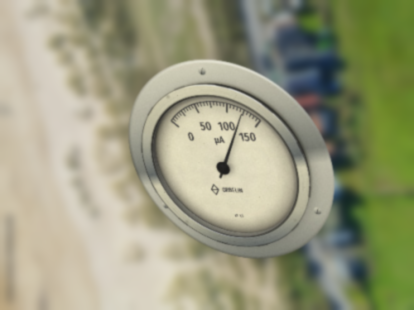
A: 125µA
